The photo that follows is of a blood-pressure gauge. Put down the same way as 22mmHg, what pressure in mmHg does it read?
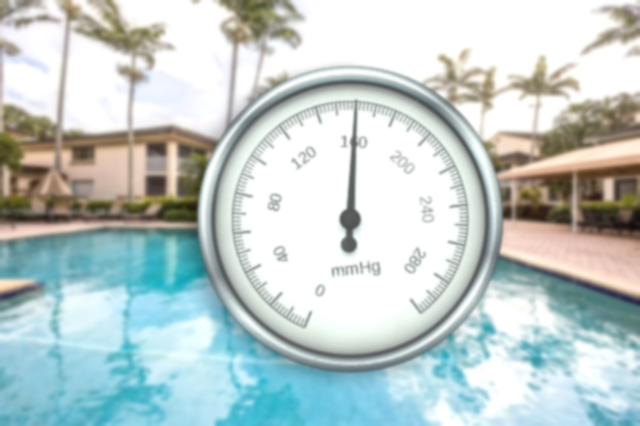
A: 160mmHg
